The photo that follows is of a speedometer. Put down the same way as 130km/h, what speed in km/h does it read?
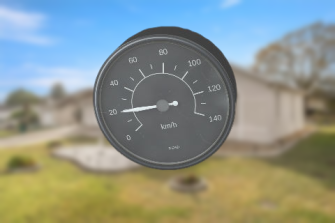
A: 20km/h
